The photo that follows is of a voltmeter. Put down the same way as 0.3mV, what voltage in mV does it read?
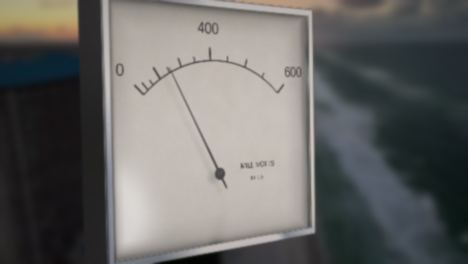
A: 250mV
